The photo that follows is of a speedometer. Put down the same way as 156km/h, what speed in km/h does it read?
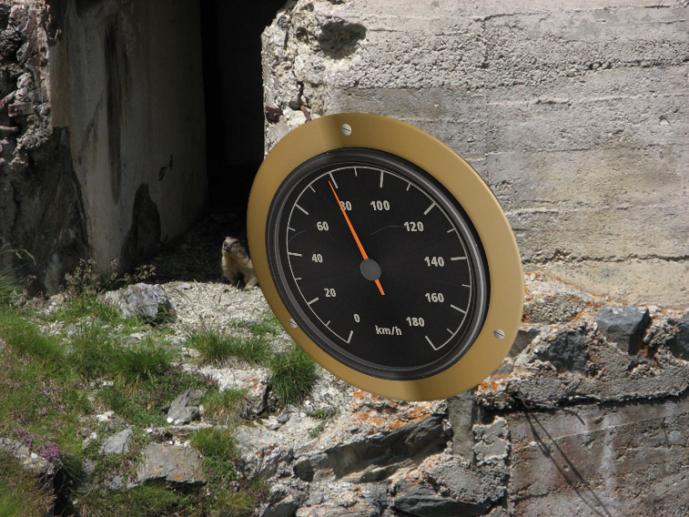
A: 80km/h
